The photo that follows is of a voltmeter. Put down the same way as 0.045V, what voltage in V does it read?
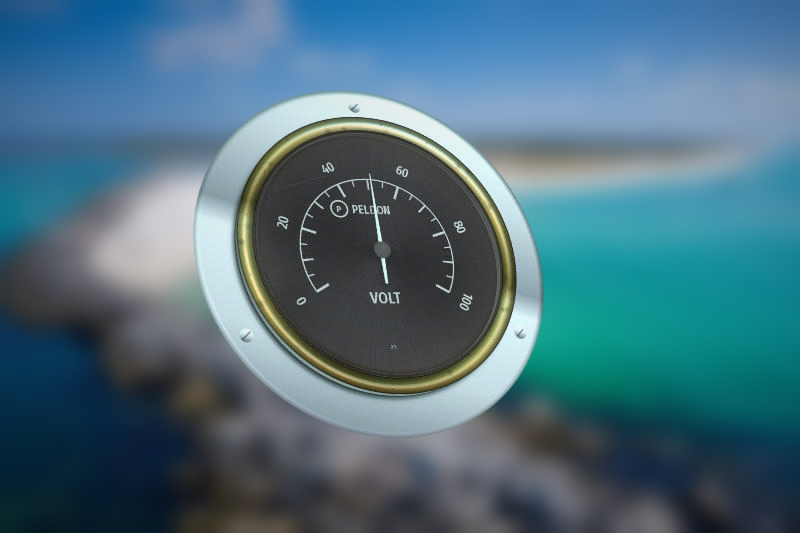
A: 50V
